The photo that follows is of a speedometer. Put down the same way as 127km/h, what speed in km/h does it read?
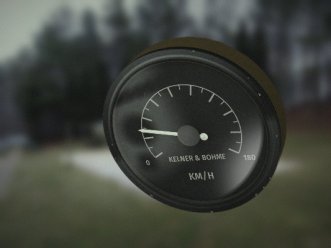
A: 30km/h
